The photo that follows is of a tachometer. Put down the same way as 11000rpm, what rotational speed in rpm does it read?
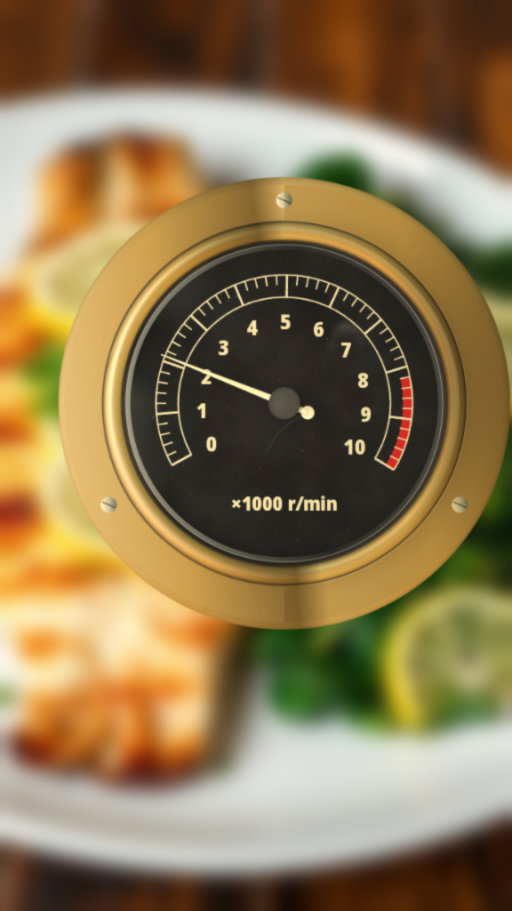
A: 2100rpm
